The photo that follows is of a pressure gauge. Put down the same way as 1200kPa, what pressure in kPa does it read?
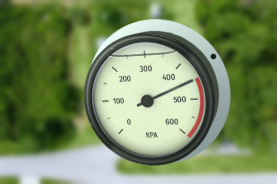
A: 450kPa
